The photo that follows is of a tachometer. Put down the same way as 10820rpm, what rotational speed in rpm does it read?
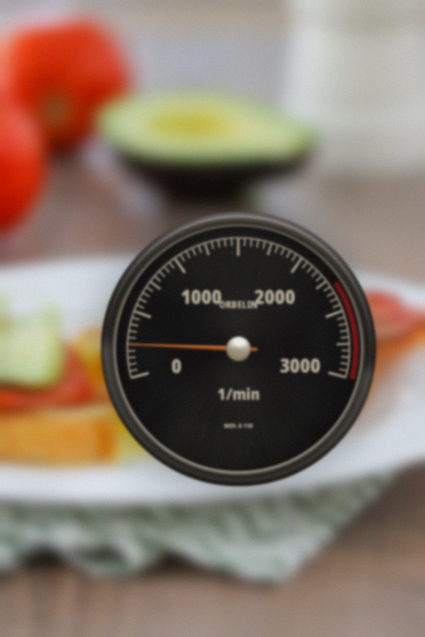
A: 250rpm
